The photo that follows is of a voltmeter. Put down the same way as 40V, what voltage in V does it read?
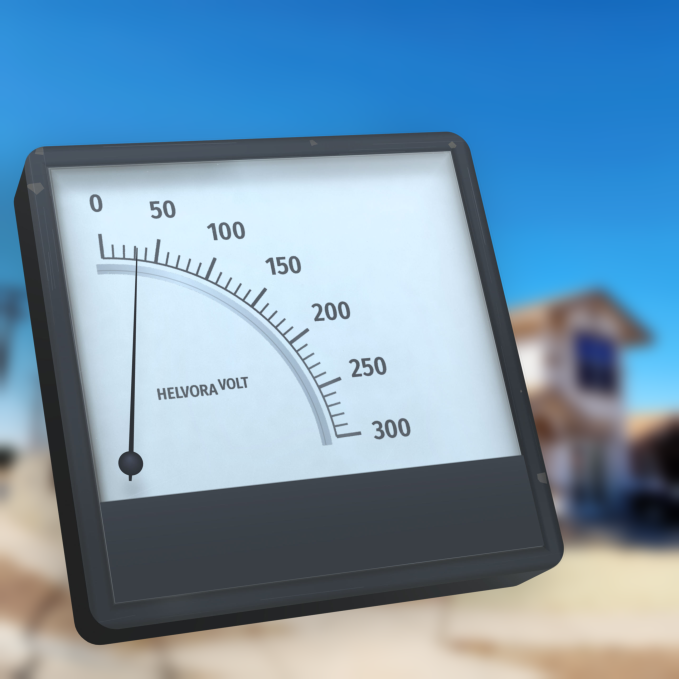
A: 30V
